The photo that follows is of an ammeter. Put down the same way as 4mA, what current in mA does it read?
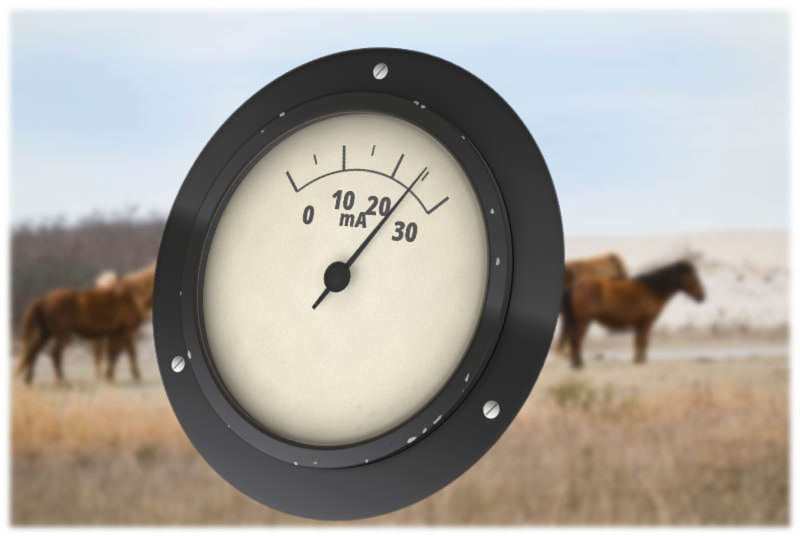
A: 25mA
